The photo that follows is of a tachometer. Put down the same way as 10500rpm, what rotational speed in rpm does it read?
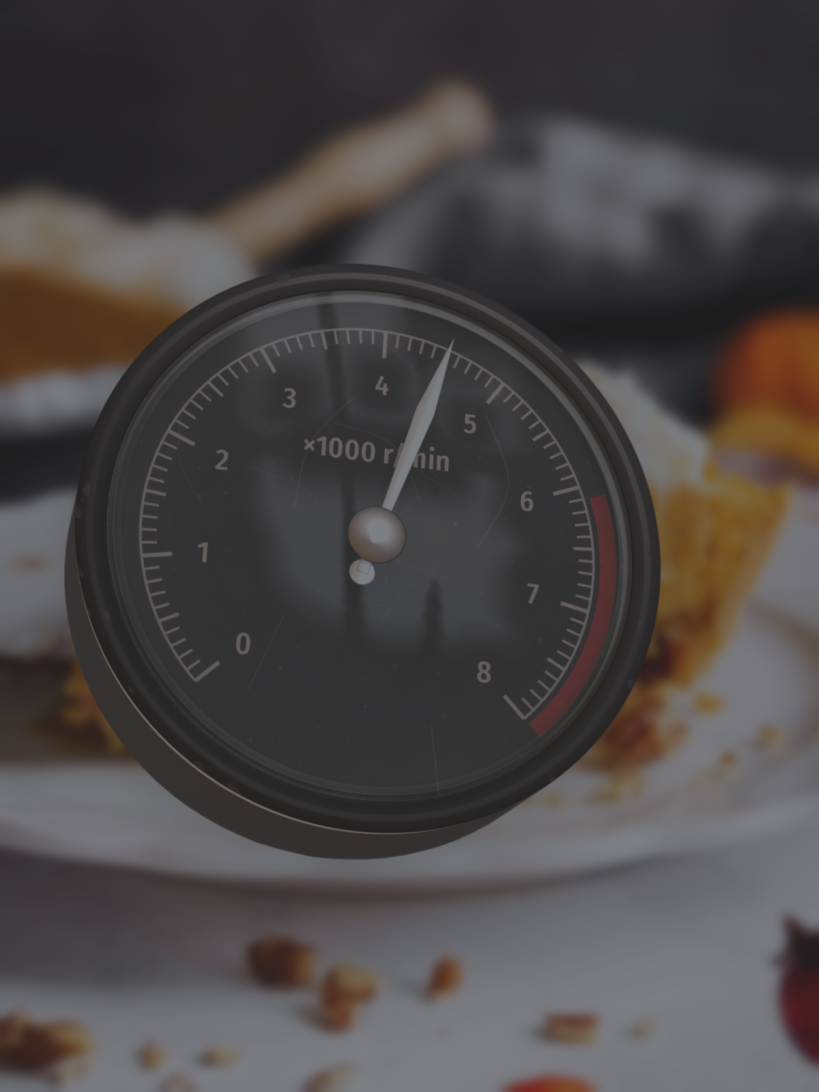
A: 4500rpm
